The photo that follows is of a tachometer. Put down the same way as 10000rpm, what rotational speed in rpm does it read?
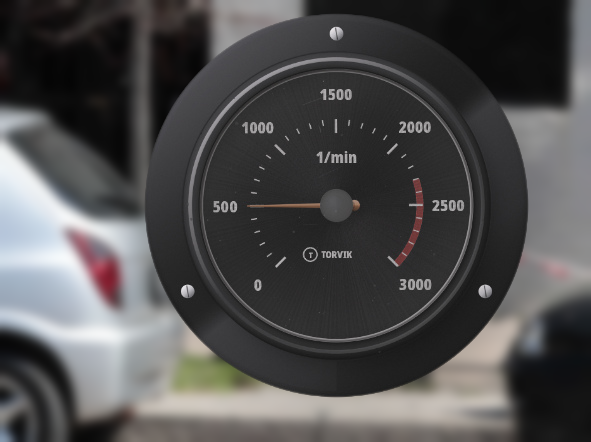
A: 500rpm
